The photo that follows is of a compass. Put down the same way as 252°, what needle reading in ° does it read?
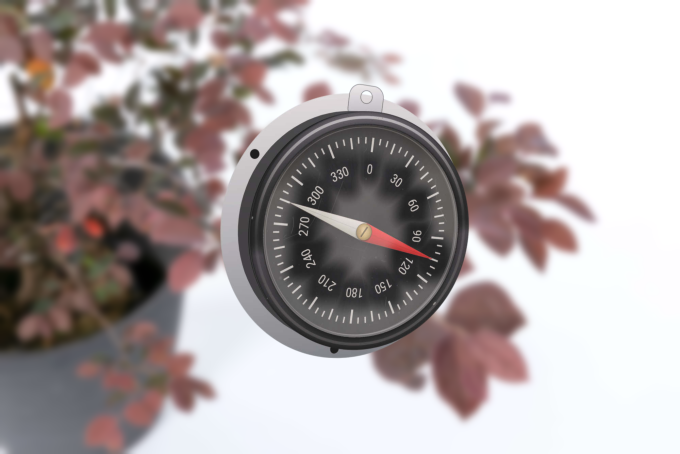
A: 105°
